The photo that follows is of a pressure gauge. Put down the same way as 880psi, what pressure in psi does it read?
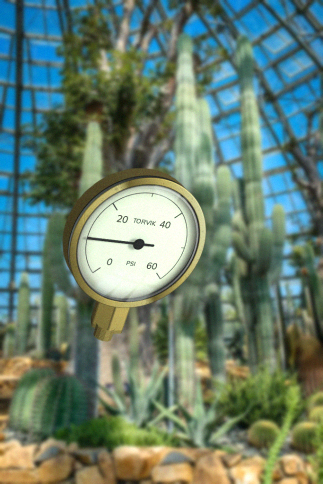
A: 10psi
